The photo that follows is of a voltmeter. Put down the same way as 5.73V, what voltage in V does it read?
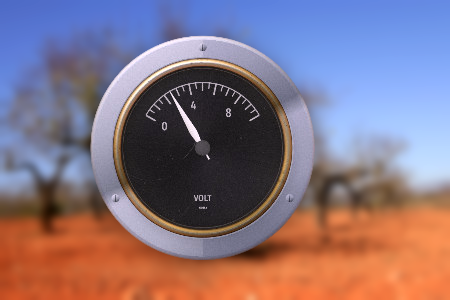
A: 2.5V
